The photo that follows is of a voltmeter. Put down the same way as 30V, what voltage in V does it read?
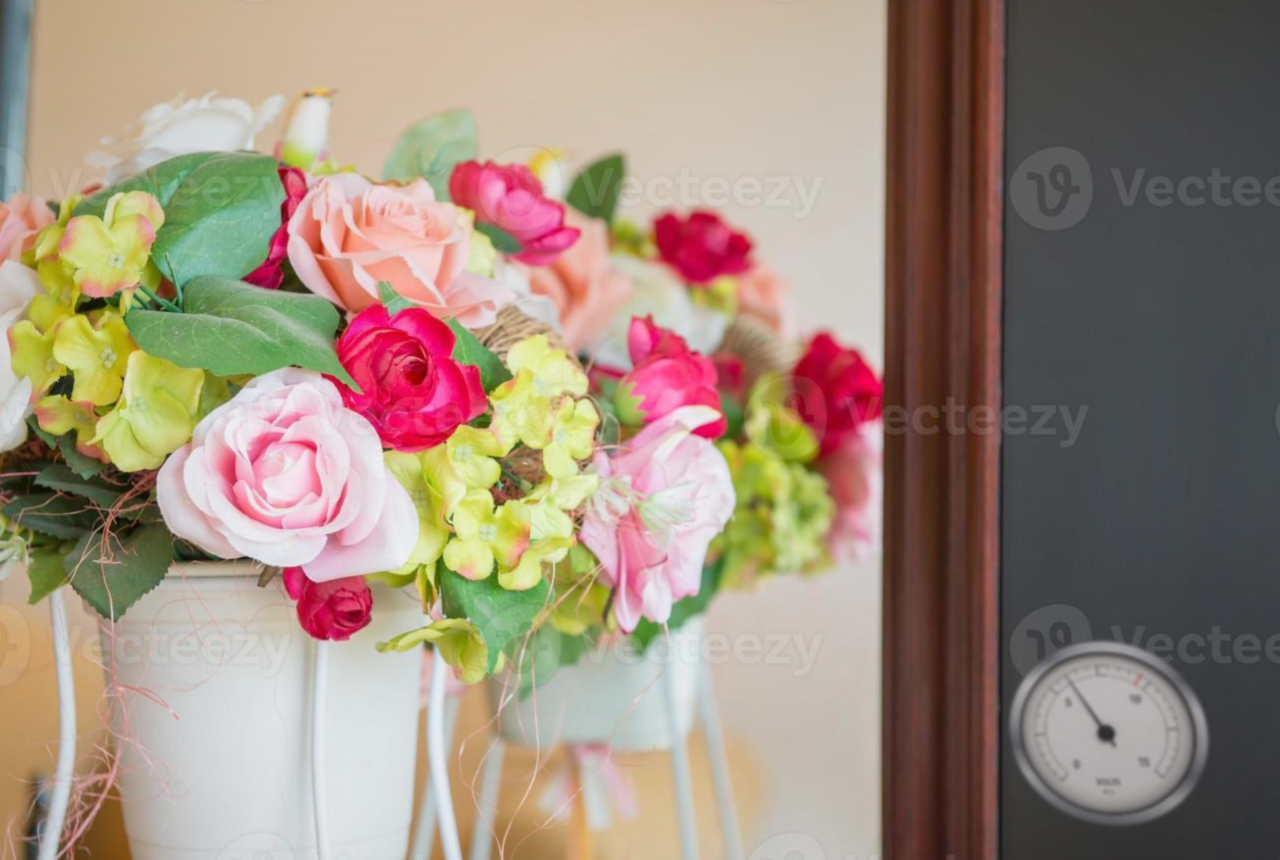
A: 6V
